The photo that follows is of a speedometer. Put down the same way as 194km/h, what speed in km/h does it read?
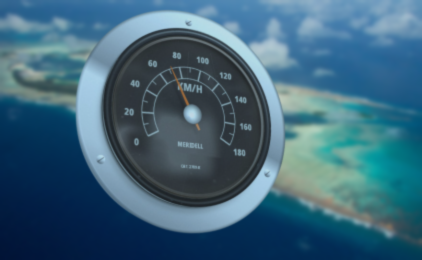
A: 70km/h
